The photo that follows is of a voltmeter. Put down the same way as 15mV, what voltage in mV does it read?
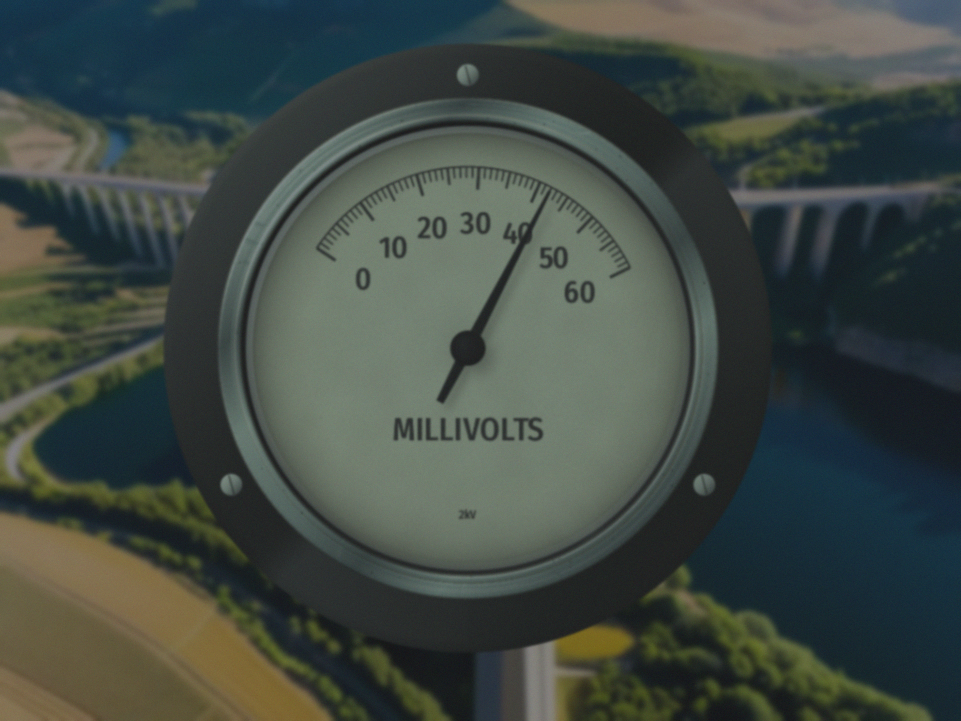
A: 42mV
